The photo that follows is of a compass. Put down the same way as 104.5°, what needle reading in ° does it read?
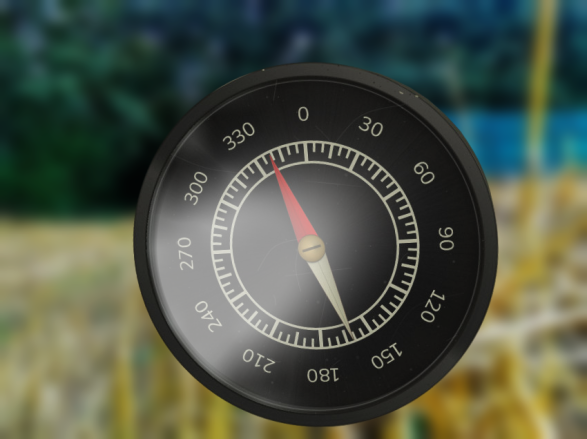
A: 340°
